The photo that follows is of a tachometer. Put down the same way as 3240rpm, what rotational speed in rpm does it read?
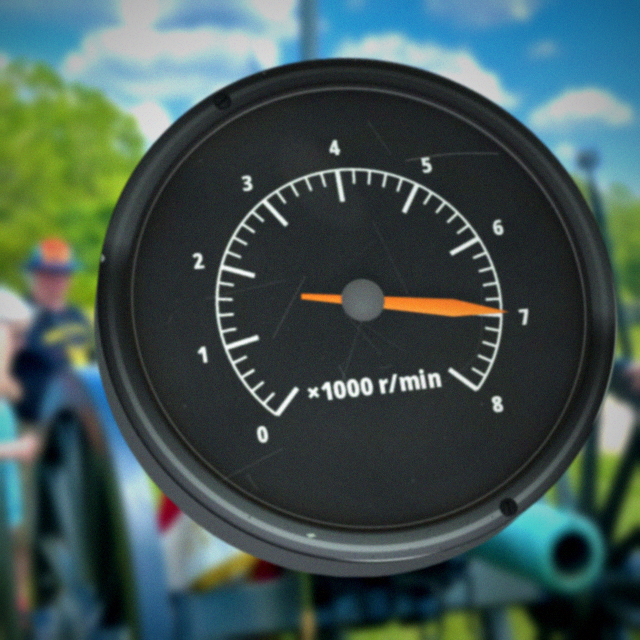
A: 7000rpm
